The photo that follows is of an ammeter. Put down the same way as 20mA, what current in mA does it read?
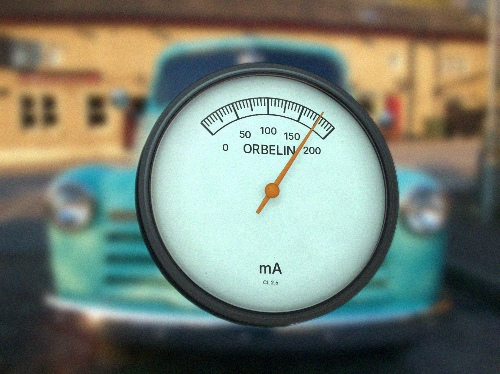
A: 175mA
